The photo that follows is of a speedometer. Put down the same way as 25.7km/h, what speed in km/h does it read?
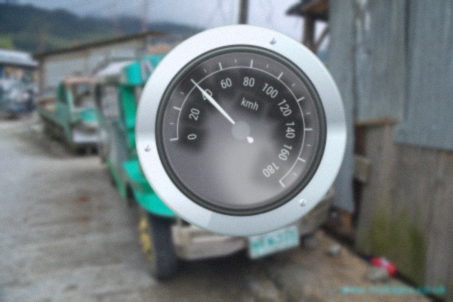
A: 40km/h
